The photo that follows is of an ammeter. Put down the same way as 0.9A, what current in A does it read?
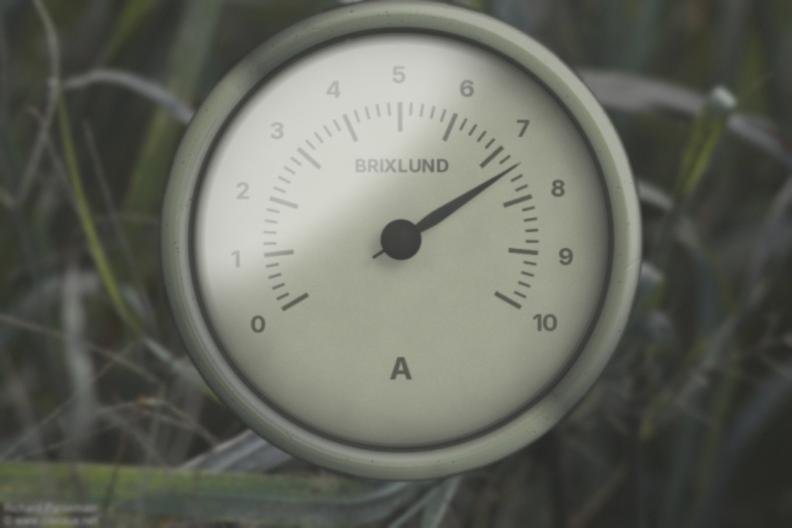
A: 7.4A
